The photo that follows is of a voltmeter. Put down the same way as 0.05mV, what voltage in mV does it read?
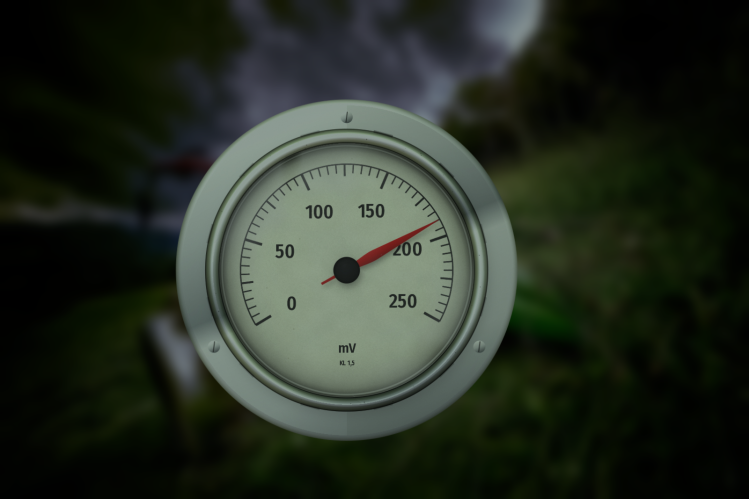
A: 190mV
